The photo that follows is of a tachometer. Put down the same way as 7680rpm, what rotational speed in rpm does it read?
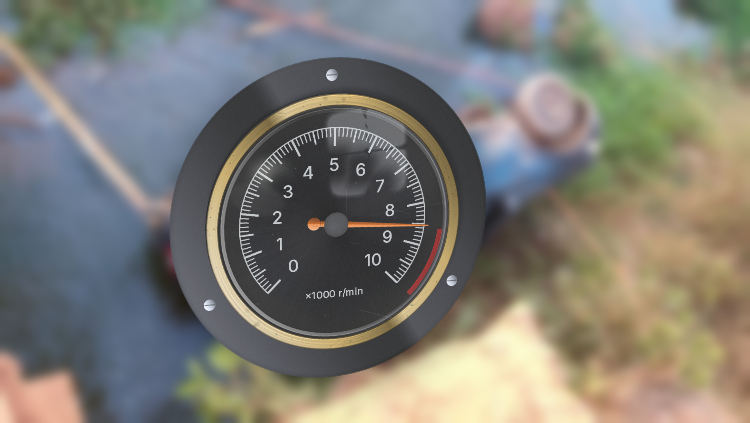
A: 8500rpm
